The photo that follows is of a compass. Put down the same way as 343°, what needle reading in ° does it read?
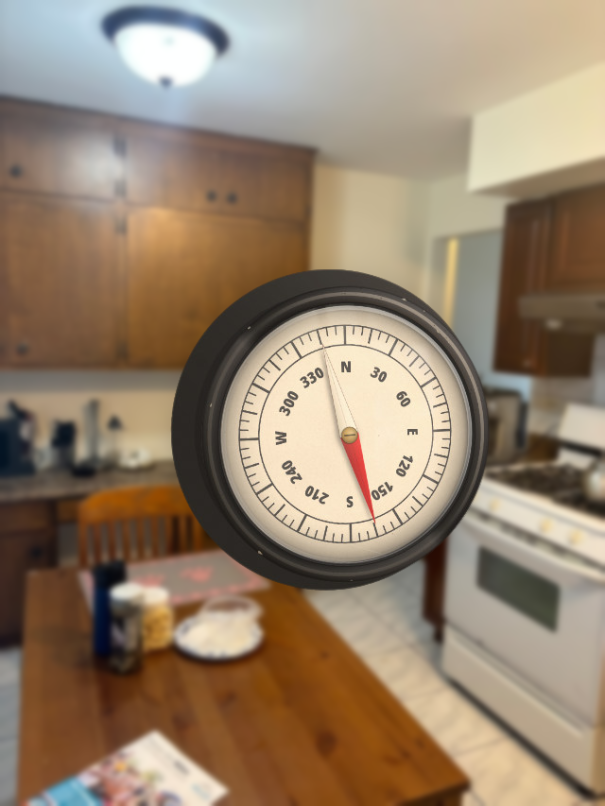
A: 165°
